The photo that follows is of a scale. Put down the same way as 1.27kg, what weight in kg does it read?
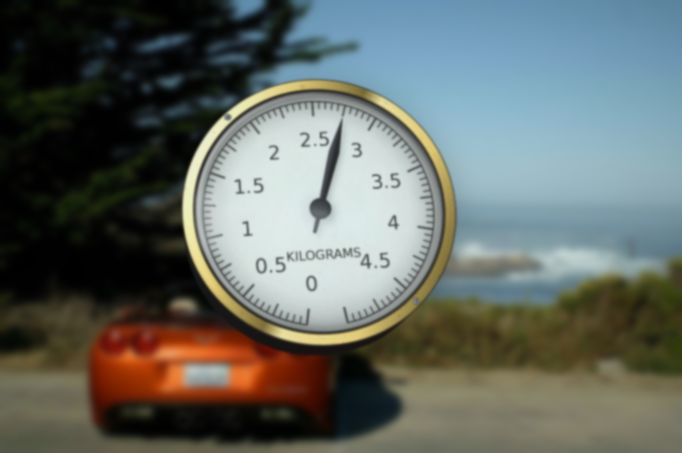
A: 2.75kg
